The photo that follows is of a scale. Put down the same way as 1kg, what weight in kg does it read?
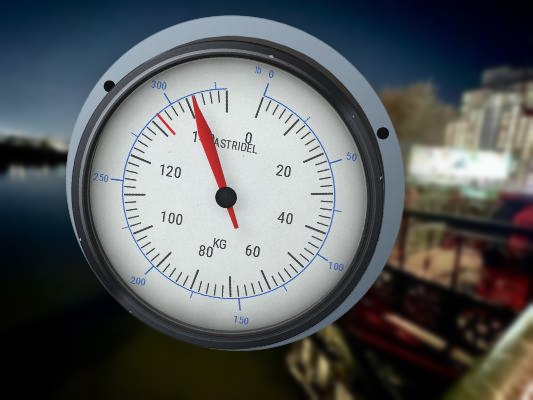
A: 142kg
